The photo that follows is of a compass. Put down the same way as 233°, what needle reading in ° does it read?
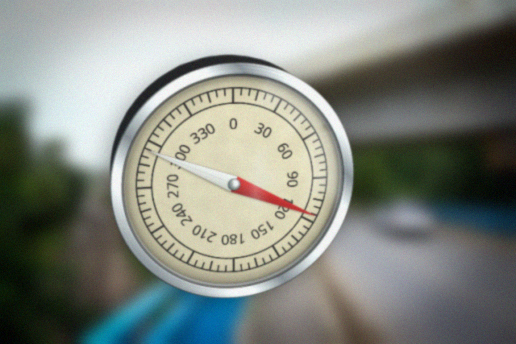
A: 115°
